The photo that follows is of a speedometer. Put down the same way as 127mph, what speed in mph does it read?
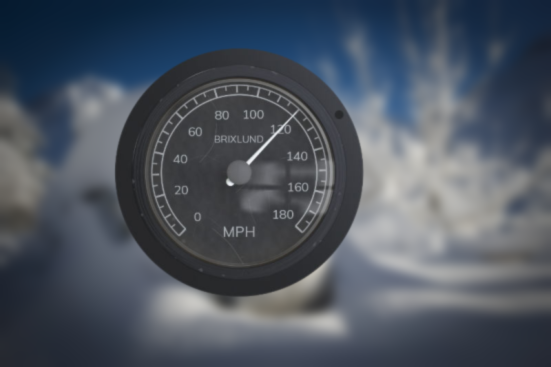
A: 120mph
